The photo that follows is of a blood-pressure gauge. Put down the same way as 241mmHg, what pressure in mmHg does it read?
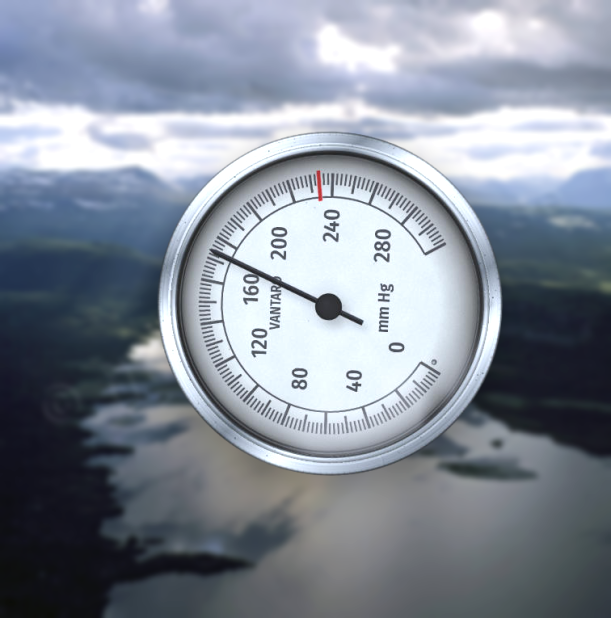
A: 174mmHg
